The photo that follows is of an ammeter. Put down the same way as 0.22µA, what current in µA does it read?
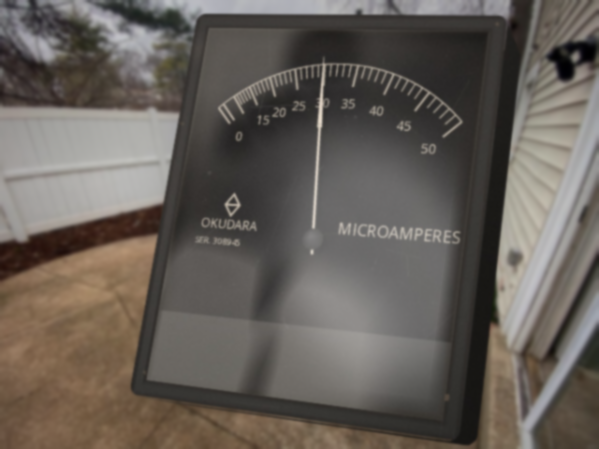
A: 30µA
